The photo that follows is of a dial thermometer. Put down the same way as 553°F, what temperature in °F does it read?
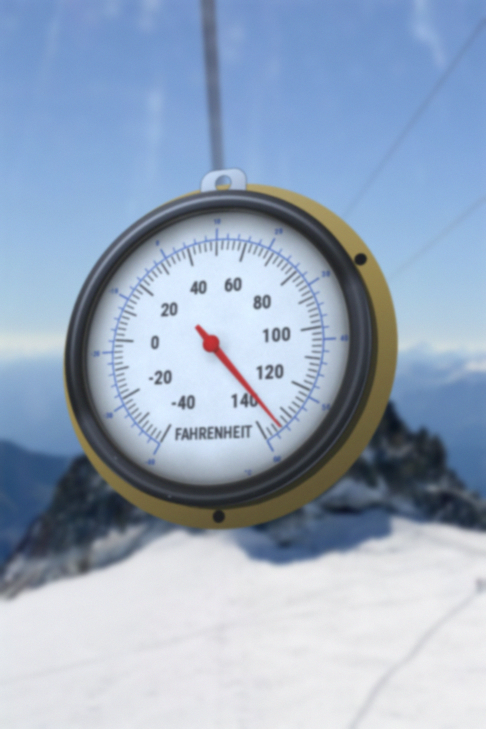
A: 134°F
